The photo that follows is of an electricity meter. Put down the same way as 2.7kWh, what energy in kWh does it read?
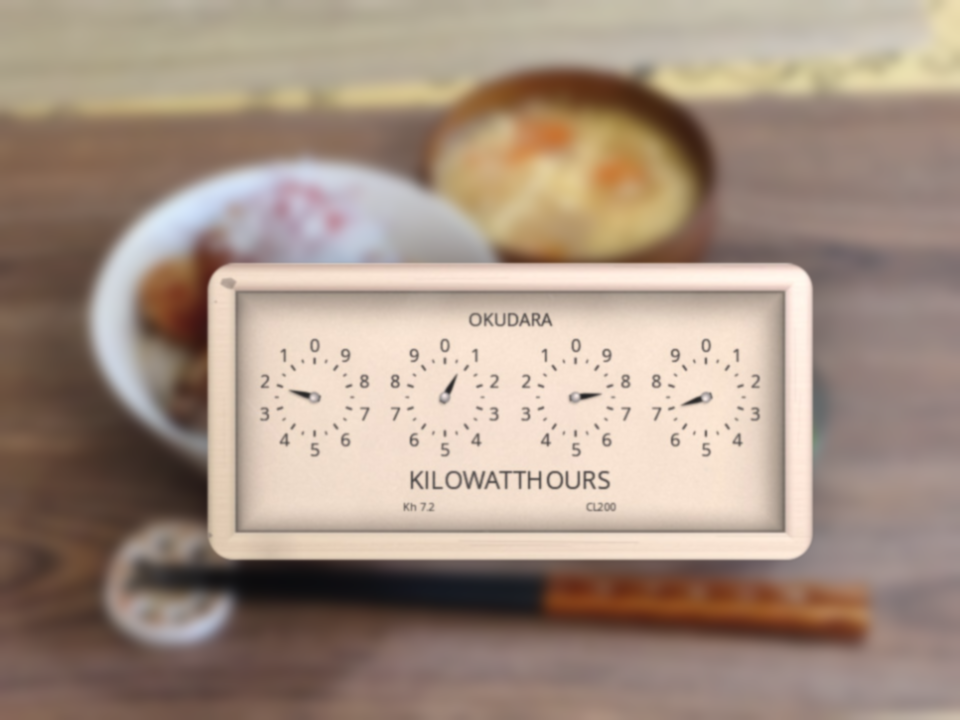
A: 2077kWh
